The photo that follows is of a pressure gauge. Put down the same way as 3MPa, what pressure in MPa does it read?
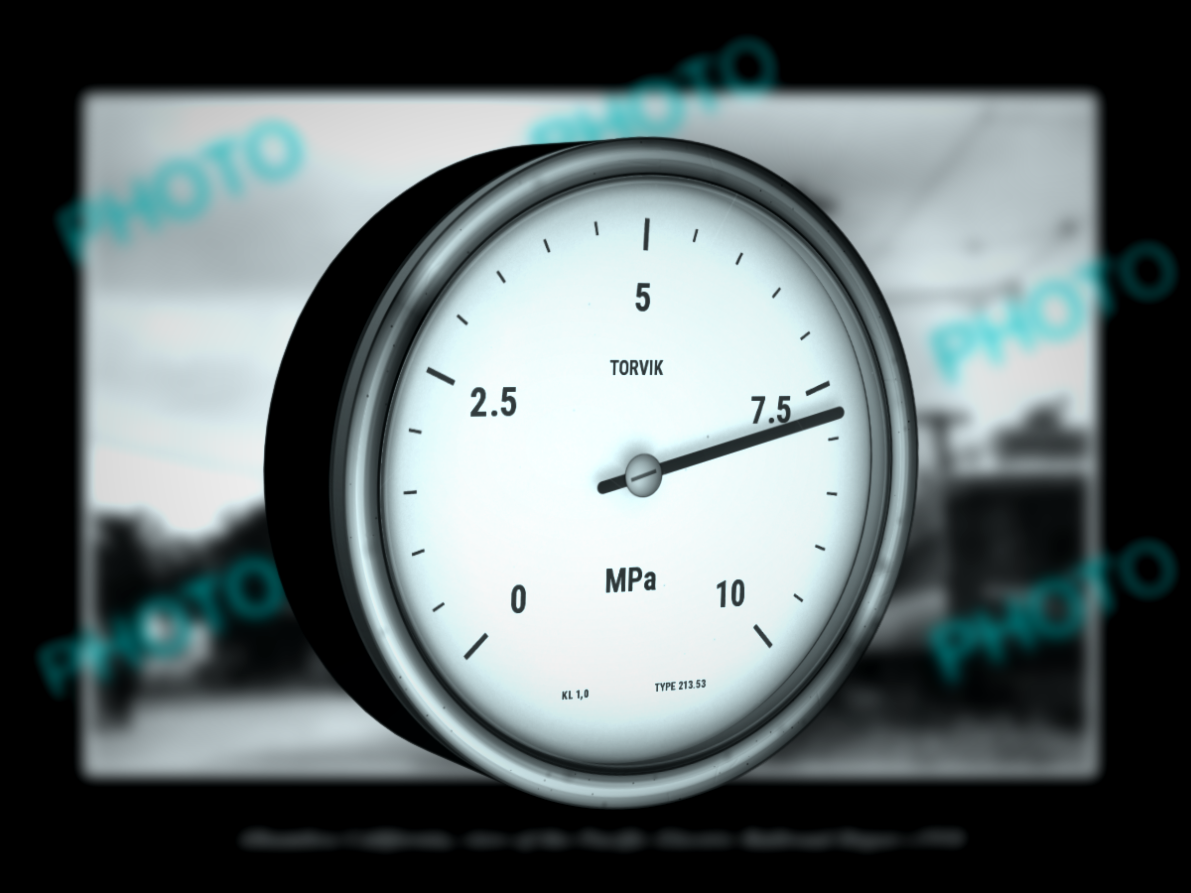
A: 7.75MPa
